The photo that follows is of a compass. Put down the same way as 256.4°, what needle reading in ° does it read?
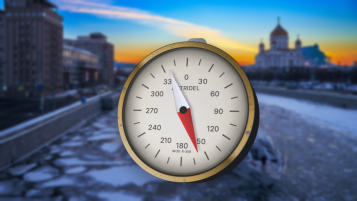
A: 157.5°
